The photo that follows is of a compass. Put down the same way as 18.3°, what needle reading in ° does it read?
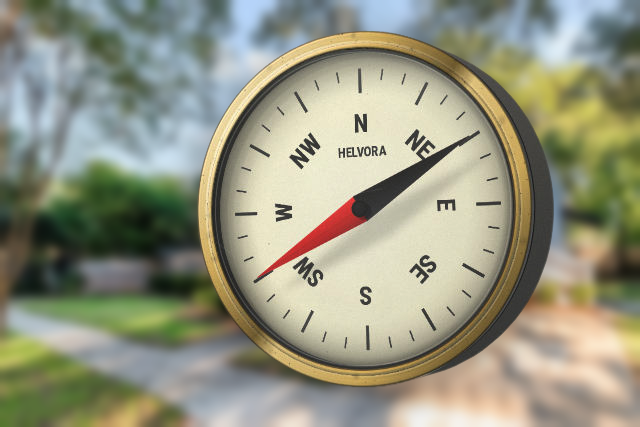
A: 240°
